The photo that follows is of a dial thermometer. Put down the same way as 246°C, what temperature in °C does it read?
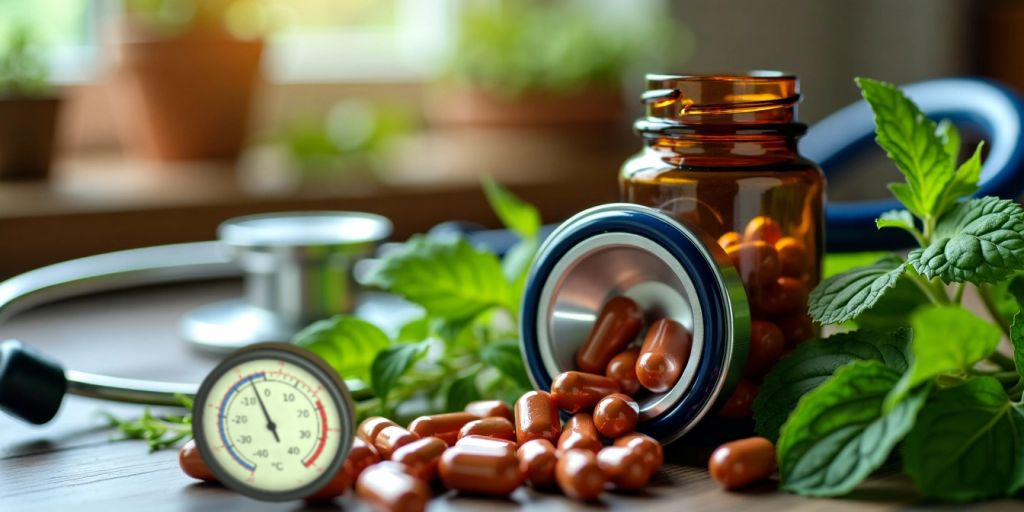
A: -4°C
